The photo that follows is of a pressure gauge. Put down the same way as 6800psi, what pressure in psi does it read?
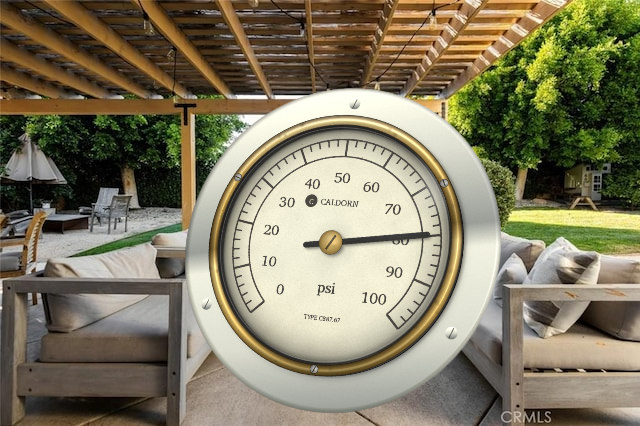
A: 80psi
